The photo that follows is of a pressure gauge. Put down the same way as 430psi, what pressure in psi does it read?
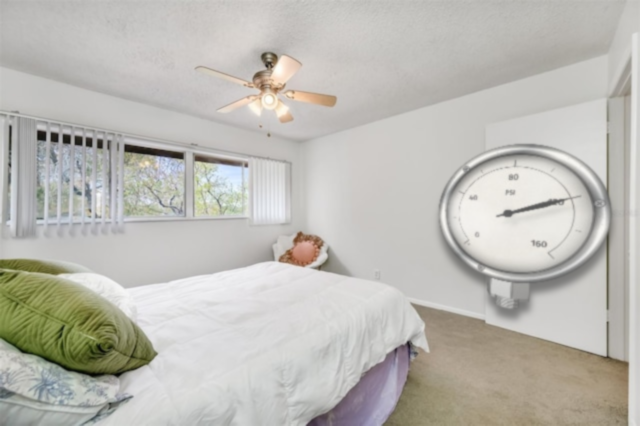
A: 120psi
